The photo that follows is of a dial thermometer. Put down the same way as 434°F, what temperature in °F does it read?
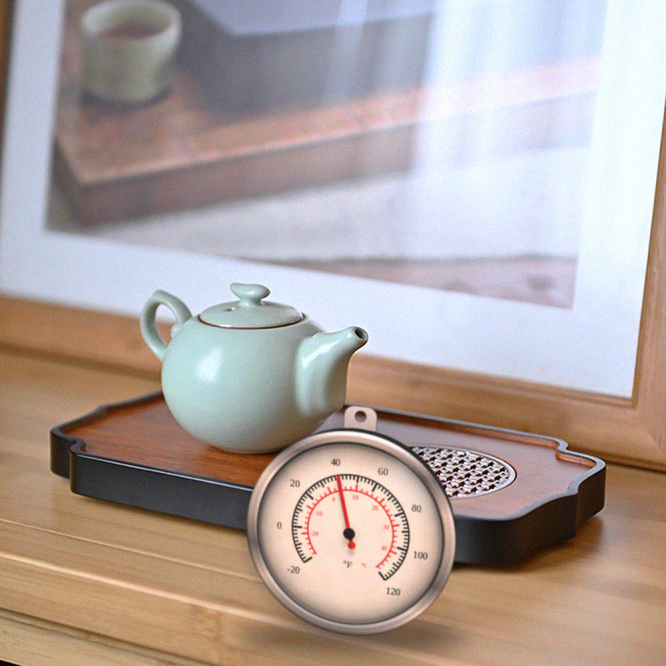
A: 40°F
